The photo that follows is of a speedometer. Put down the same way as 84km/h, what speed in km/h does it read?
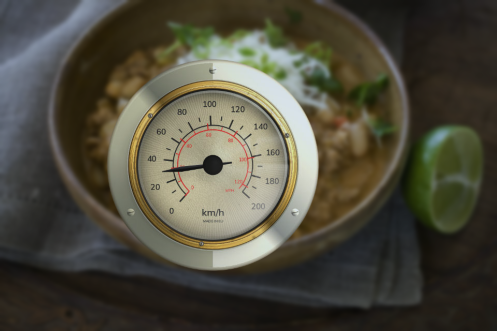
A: 30km/h
